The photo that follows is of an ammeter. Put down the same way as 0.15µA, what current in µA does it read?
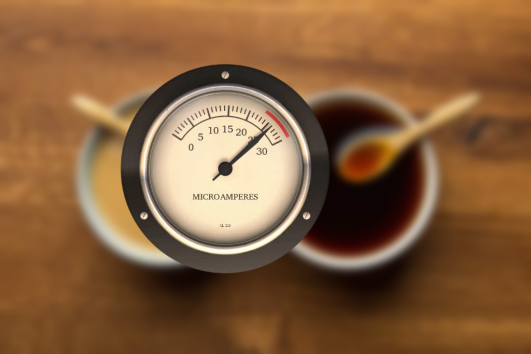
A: 26µA
